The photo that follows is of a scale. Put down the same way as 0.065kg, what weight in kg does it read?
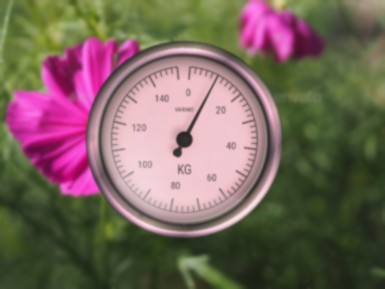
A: 10kg
